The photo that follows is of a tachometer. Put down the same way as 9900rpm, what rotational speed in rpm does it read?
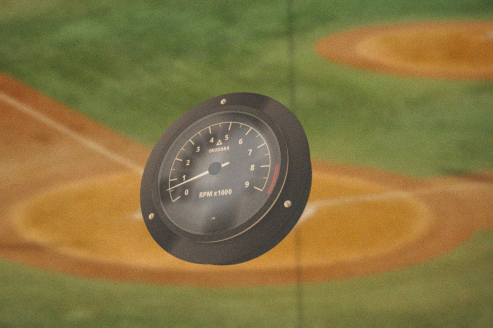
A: 500rpm
